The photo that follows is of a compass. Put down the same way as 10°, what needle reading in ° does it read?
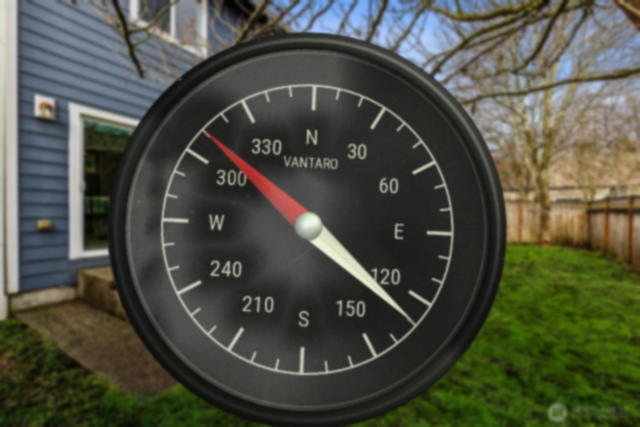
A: 310°
